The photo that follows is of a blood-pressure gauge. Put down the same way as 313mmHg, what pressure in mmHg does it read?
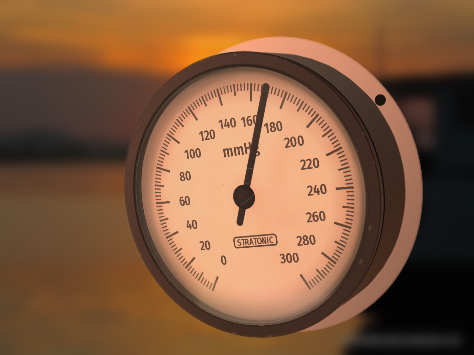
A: 170mmHg
